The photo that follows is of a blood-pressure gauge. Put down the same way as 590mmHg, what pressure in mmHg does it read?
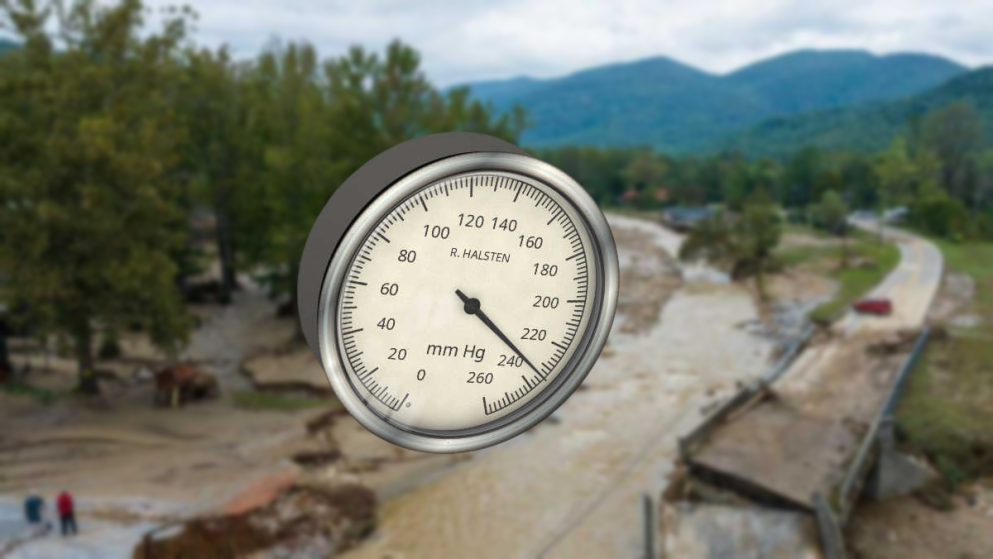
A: 234mmHg
